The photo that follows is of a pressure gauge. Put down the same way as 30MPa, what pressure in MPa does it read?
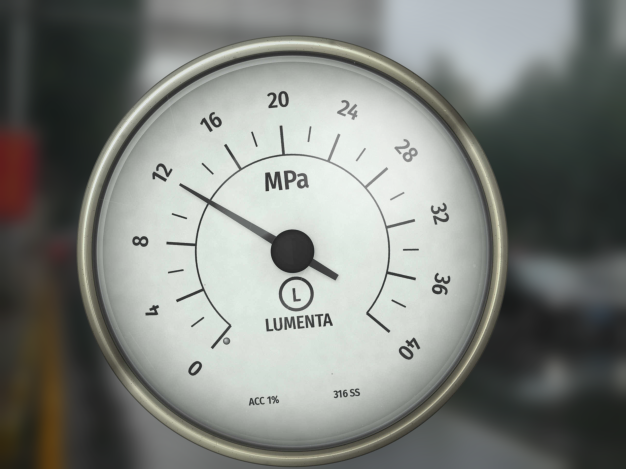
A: 12MPa
